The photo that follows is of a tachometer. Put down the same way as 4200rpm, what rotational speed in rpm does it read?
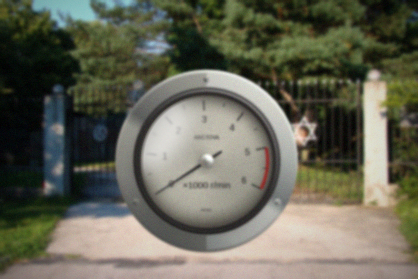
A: 0rpm
